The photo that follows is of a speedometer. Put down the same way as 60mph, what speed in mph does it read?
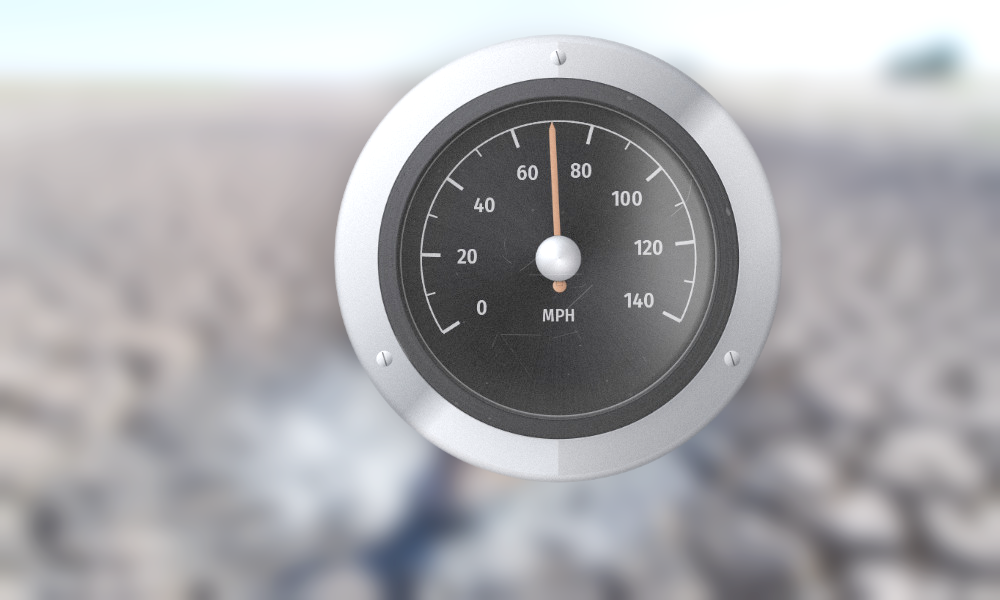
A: 70mph
